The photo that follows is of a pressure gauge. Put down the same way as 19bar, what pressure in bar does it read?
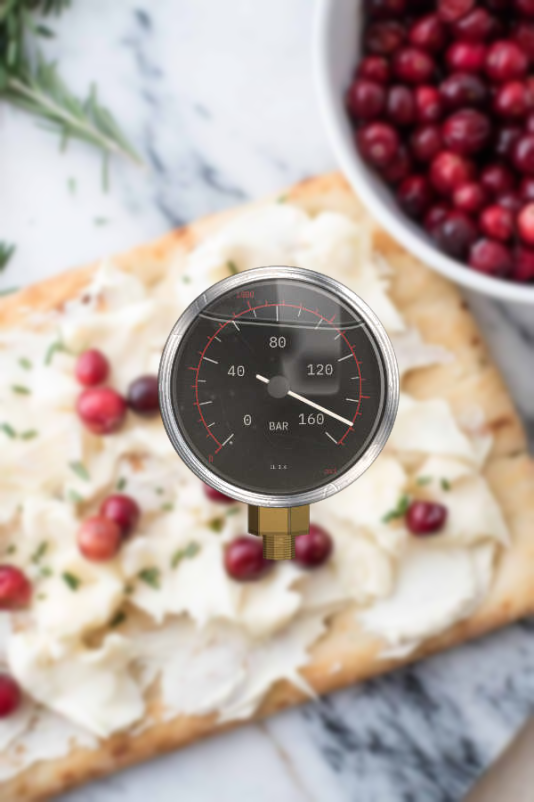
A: 150bar
